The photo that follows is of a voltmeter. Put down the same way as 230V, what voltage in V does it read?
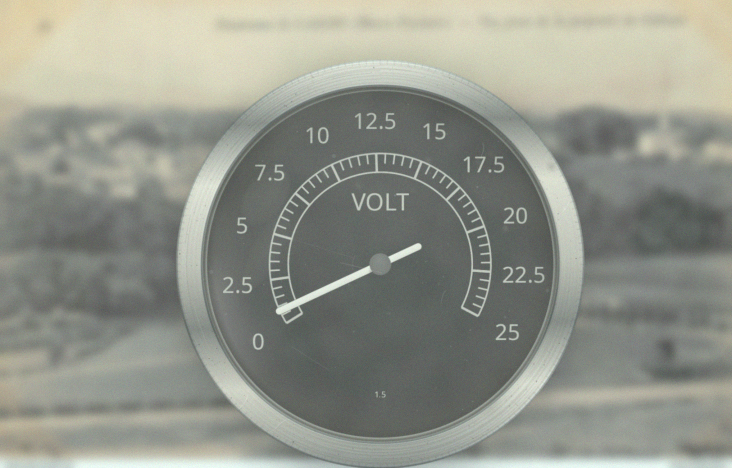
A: 0.75V
